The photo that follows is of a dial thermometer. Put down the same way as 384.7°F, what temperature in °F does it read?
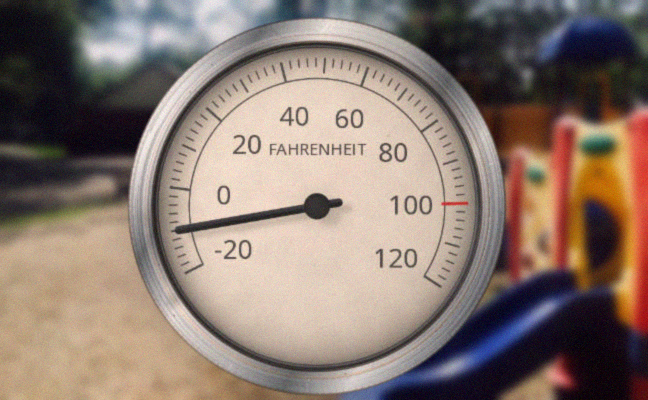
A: -10°F
